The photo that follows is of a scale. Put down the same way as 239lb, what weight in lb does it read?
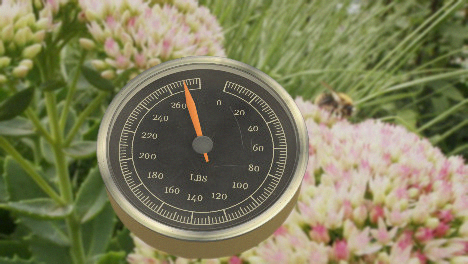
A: 270lb
